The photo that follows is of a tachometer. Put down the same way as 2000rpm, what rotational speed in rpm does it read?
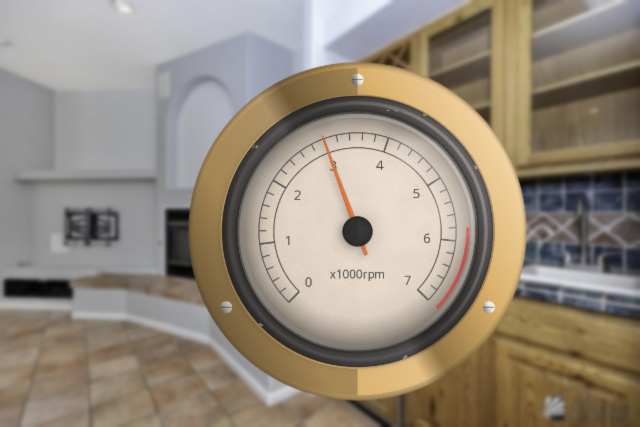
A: 3000rpm
